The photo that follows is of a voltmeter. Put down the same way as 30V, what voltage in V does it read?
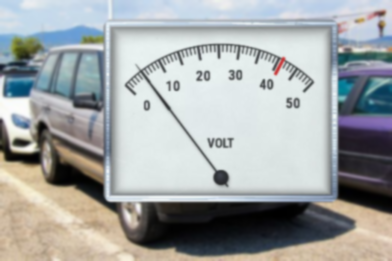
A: 5V
